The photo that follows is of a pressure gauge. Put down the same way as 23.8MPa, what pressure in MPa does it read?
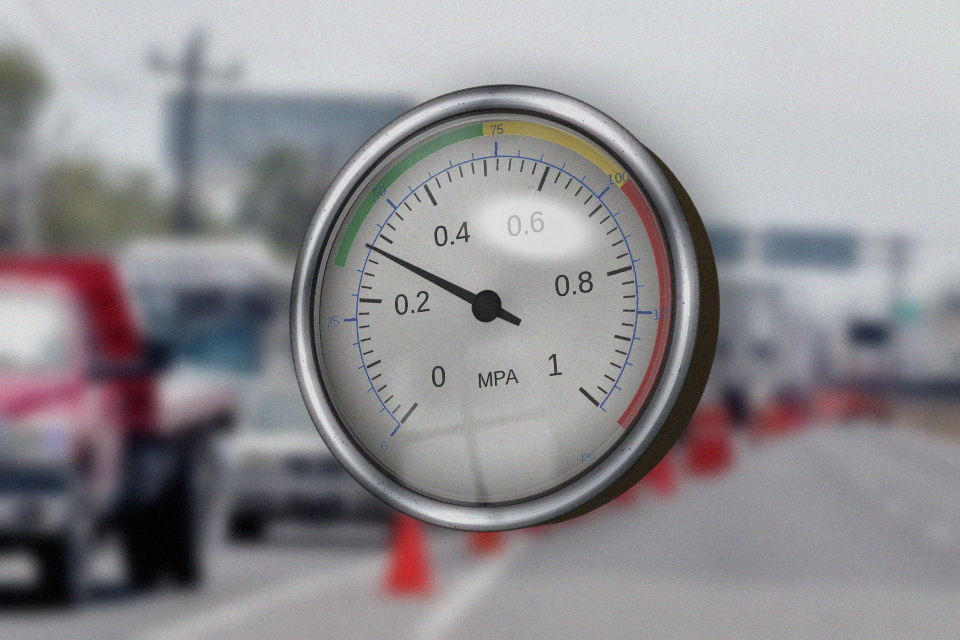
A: 0.28MPa
